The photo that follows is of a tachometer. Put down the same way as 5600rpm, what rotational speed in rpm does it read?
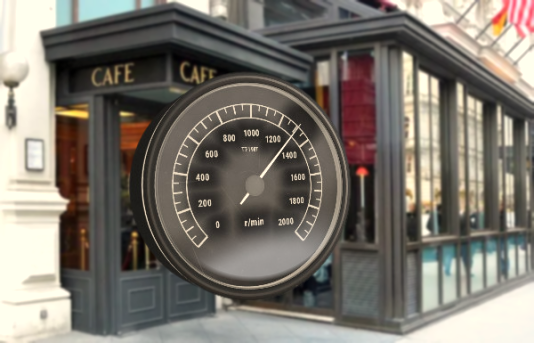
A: 1300rpm
